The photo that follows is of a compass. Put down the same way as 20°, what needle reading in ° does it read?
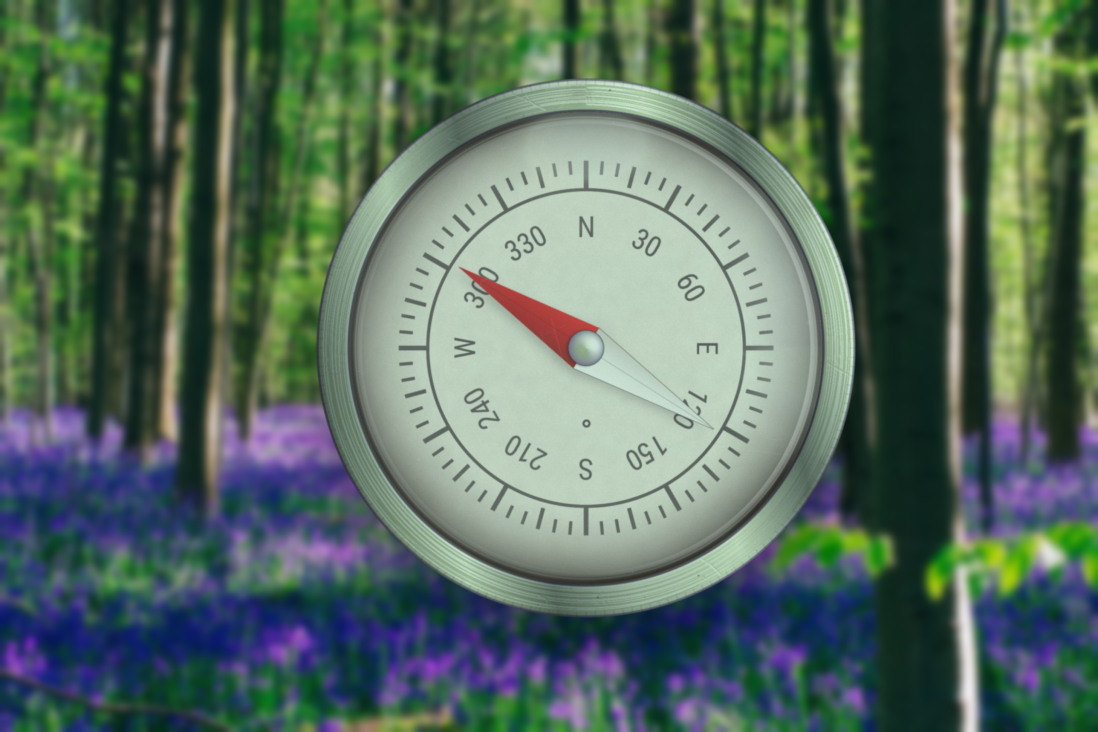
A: 302.5°
